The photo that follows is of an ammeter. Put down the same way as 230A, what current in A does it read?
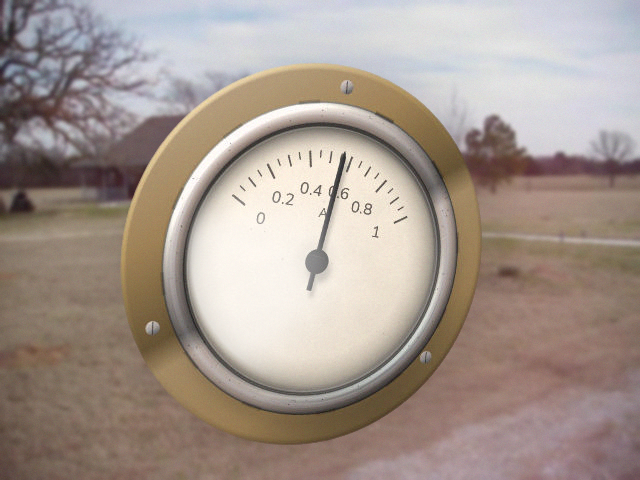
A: 0.55A
